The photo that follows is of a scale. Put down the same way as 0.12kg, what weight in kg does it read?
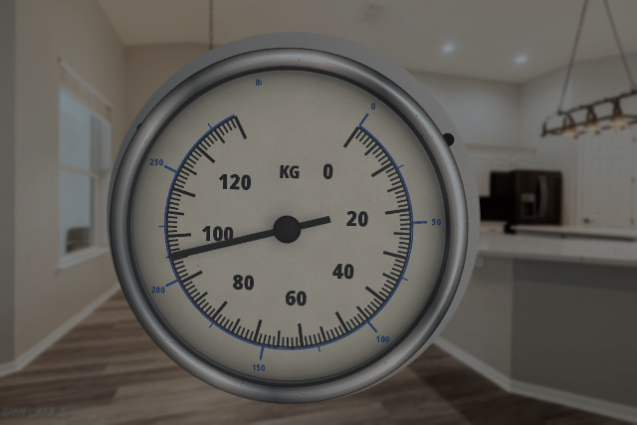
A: 96kg
